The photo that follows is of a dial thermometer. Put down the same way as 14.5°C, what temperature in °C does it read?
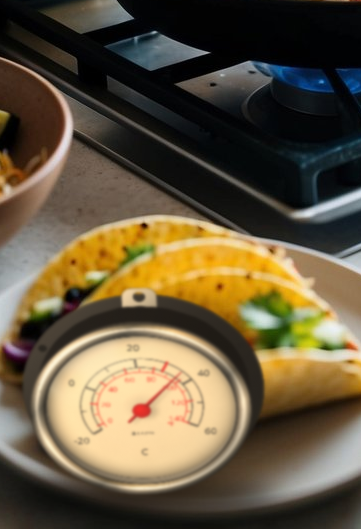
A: 35°C
